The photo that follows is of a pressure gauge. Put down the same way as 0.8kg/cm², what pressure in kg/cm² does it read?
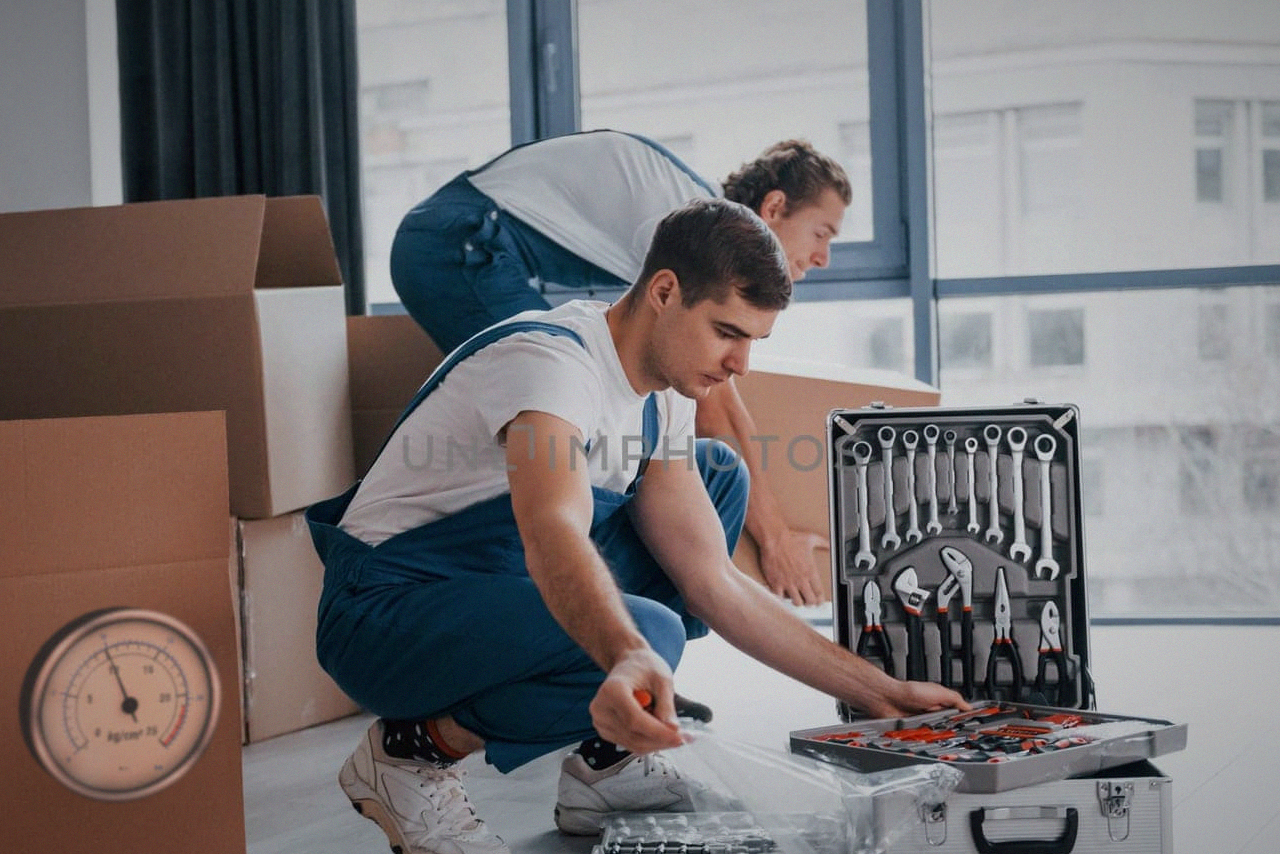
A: 10kg/cm²
